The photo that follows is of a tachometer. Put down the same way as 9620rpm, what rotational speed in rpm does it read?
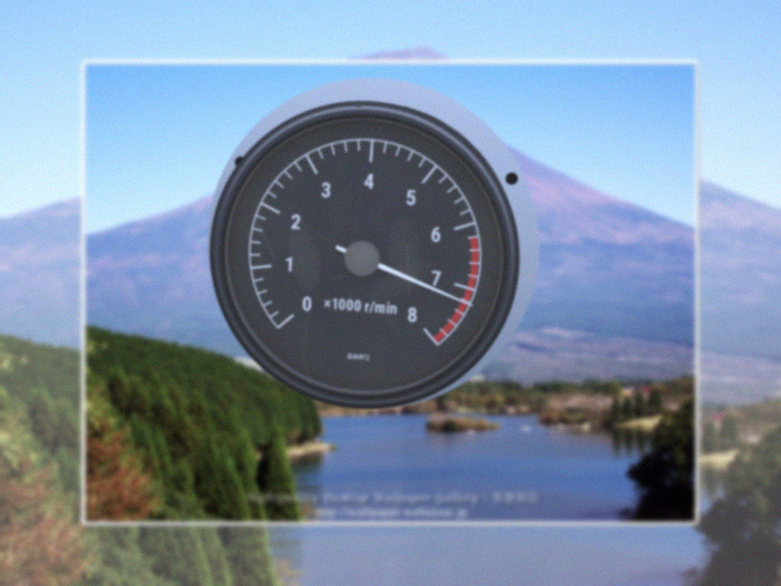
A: 7200rpm
